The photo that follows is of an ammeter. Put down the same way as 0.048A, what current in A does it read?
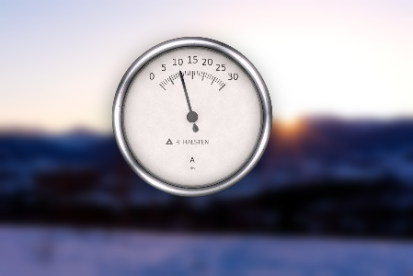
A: 10A
